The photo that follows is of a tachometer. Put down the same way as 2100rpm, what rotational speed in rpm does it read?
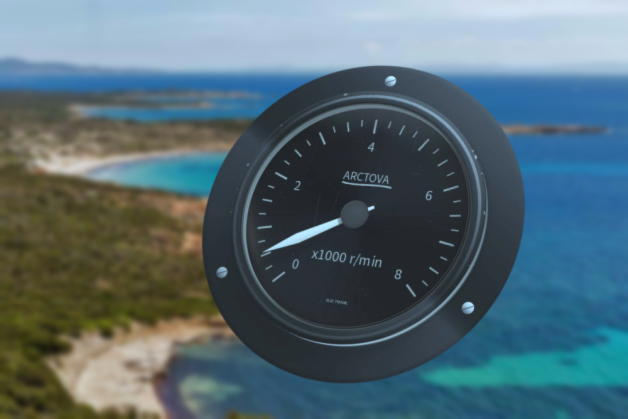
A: 500rpm
